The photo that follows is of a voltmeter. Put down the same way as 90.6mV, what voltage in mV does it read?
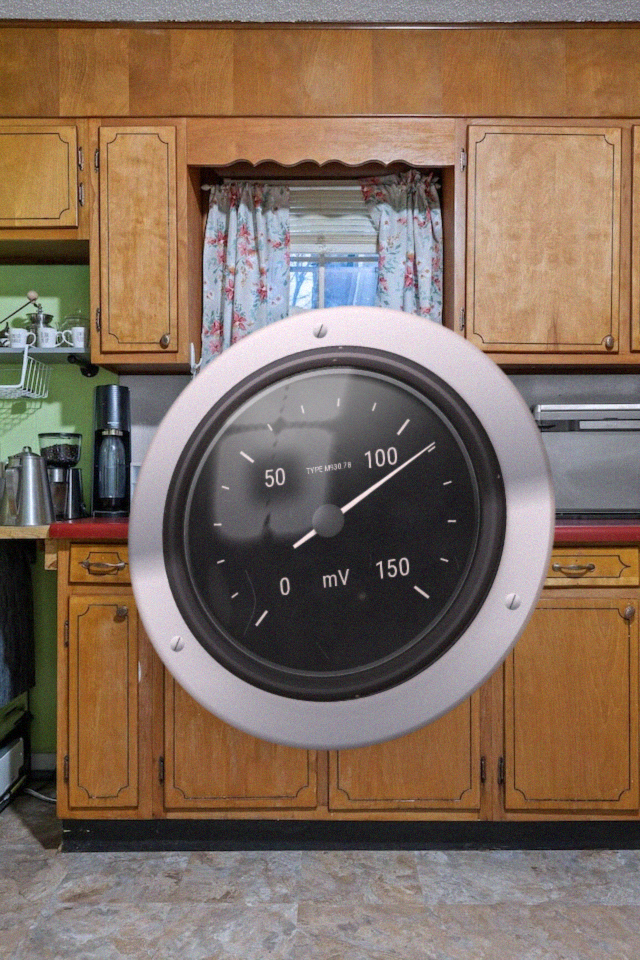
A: 110mV
